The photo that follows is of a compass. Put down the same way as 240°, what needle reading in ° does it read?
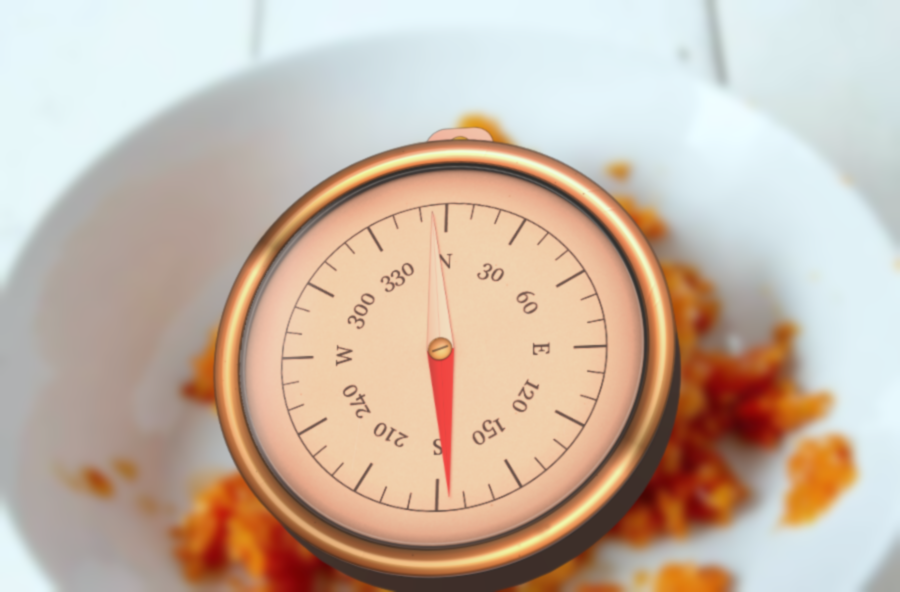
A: 175°
